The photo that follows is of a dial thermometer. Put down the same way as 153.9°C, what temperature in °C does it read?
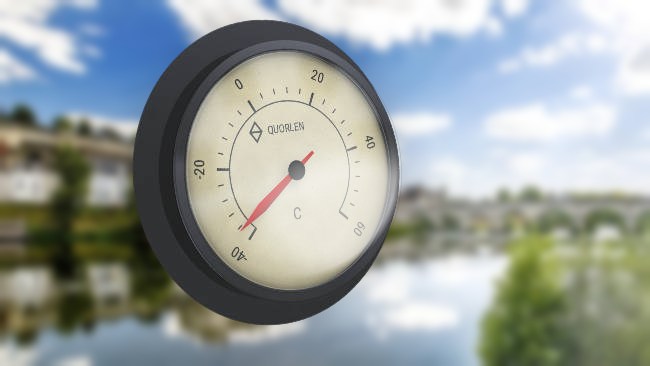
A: -36°C
